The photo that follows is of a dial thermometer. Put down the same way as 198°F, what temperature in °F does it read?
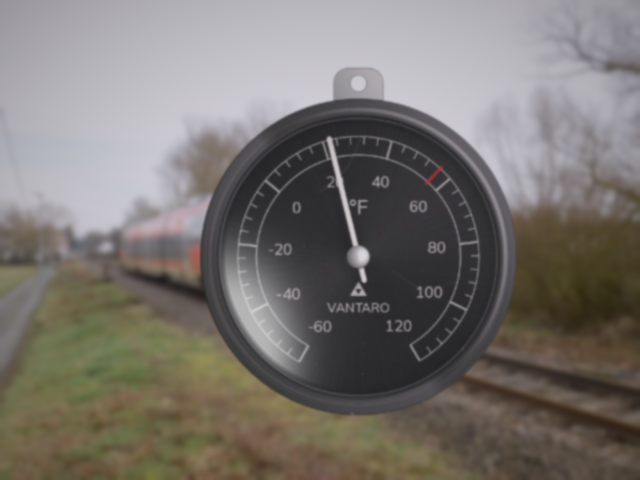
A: 22°F
